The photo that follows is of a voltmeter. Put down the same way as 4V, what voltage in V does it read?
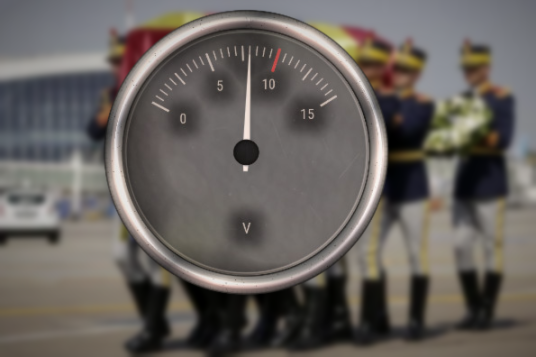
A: 8V
